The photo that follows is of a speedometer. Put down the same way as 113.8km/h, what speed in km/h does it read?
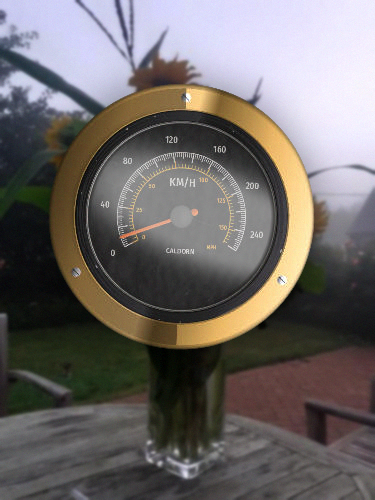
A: 10km/h
